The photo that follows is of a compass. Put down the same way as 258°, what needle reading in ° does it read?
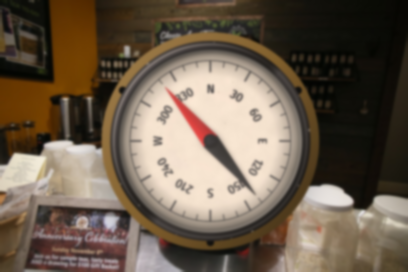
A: 320°
